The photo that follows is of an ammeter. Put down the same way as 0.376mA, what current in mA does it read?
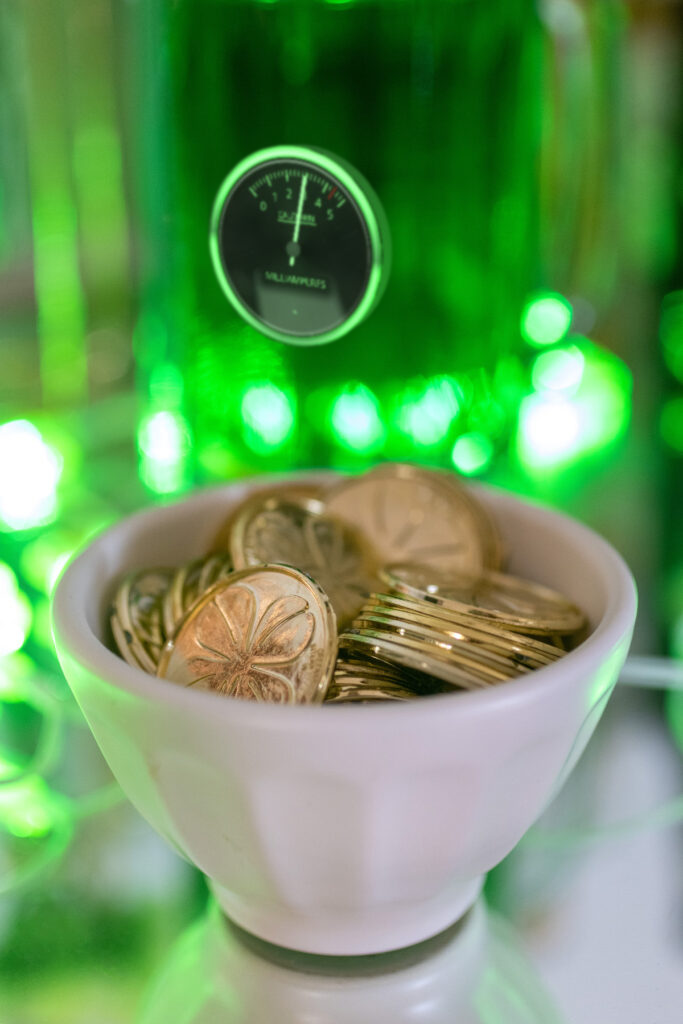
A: 3mA
